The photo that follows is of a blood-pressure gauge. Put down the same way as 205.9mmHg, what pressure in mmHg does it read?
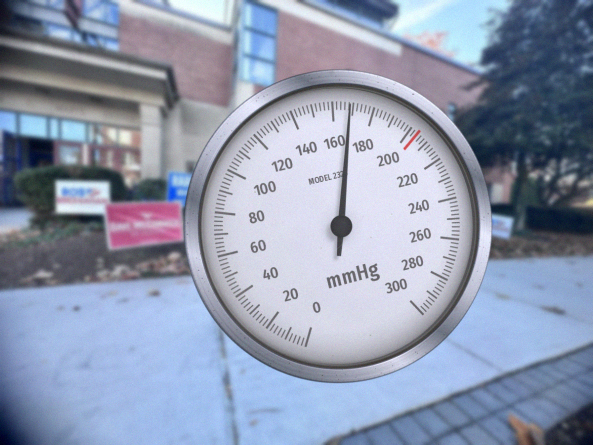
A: 168mmHg
